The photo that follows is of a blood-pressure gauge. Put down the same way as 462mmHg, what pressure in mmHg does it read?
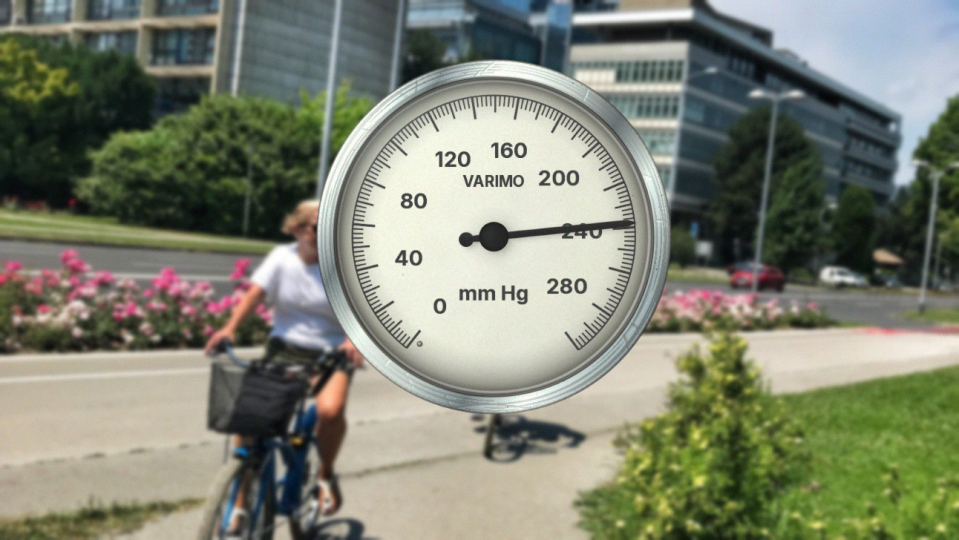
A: 238mmHg
